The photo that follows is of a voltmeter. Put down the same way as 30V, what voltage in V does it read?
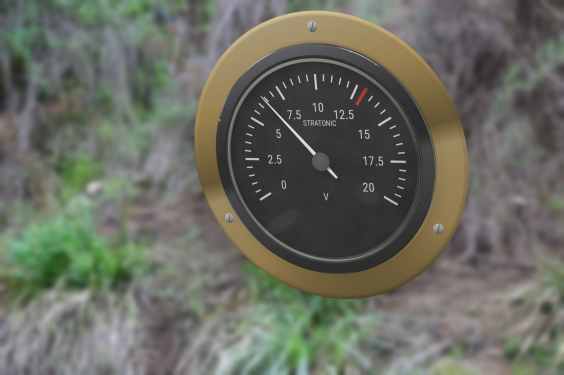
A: 6.5V
